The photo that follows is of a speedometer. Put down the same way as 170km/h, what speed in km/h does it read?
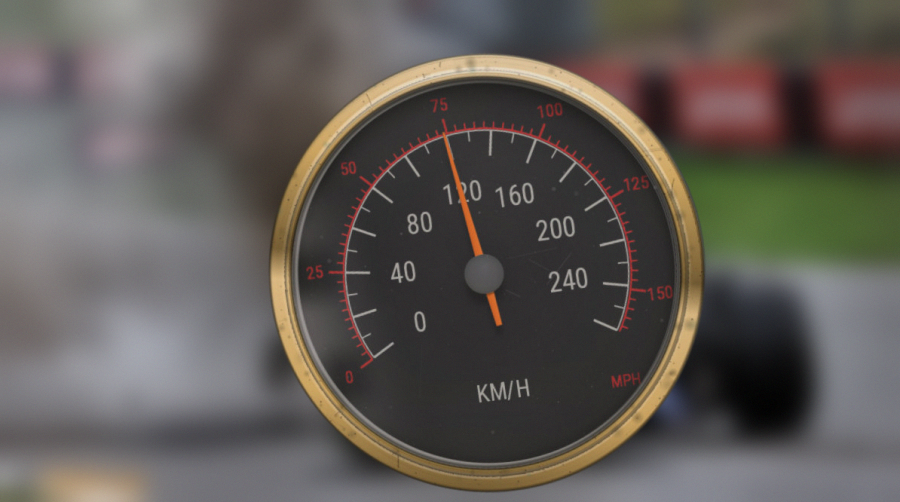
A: 120km/h
